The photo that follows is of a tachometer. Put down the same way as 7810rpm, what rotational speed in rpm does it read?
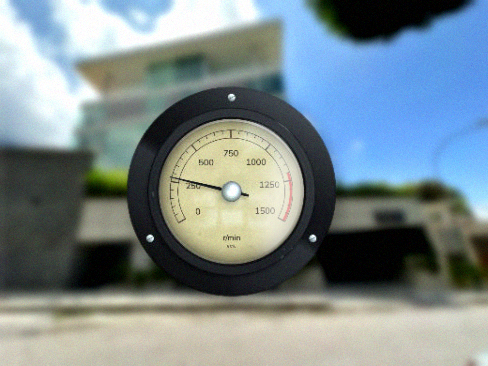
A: 275rpm
